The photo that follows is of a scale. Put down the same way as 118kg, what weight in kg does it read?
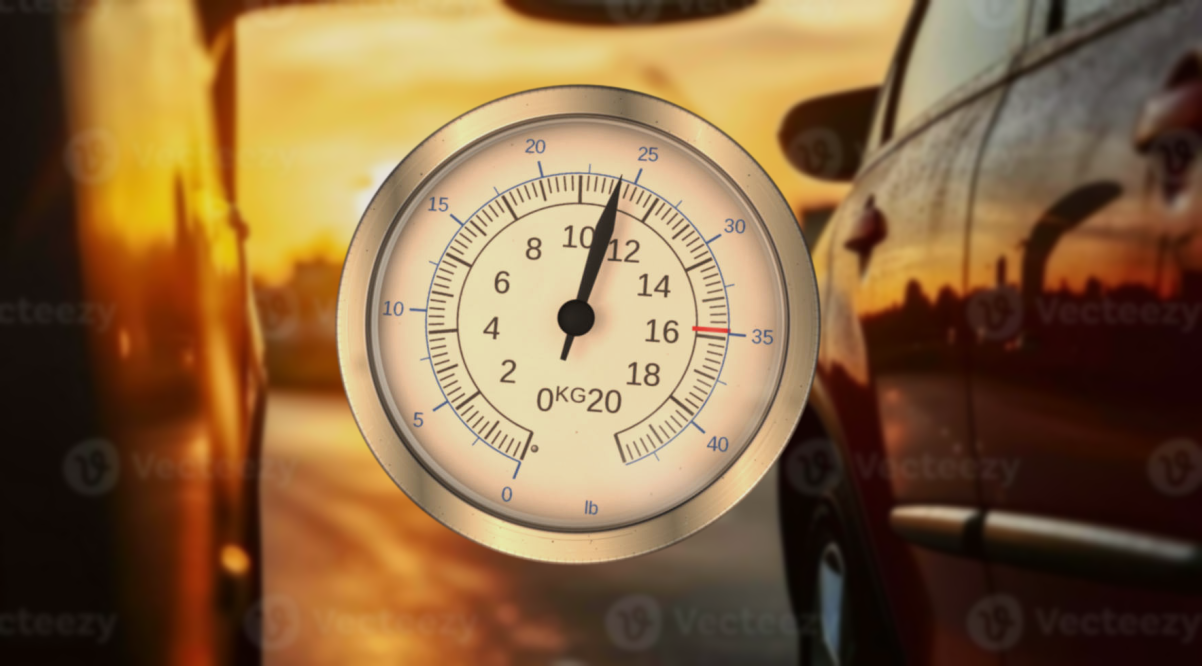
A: 11kg
